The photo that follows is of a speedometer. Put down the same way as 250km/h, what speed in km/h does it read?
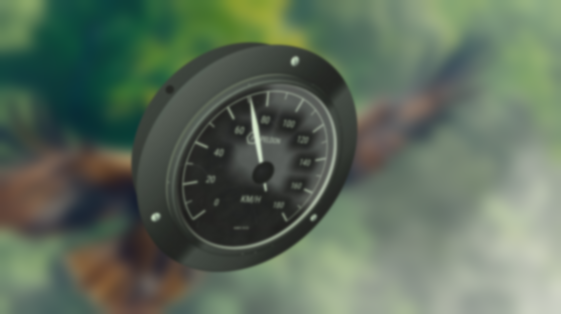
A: 70km/h
